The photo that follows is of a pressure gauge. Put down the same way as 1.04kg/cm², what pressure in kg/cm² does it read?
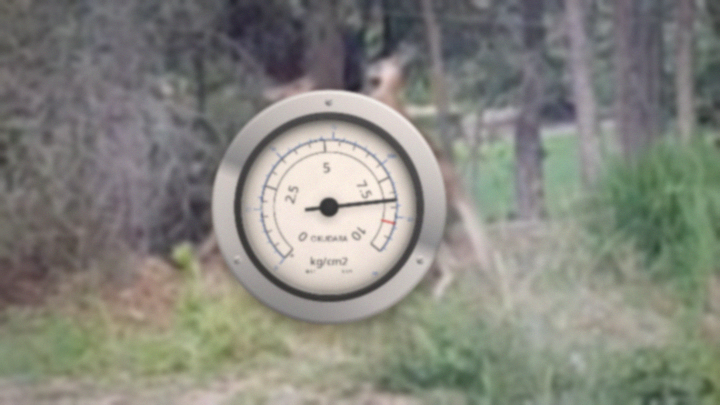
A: 8.25kg/cm²
